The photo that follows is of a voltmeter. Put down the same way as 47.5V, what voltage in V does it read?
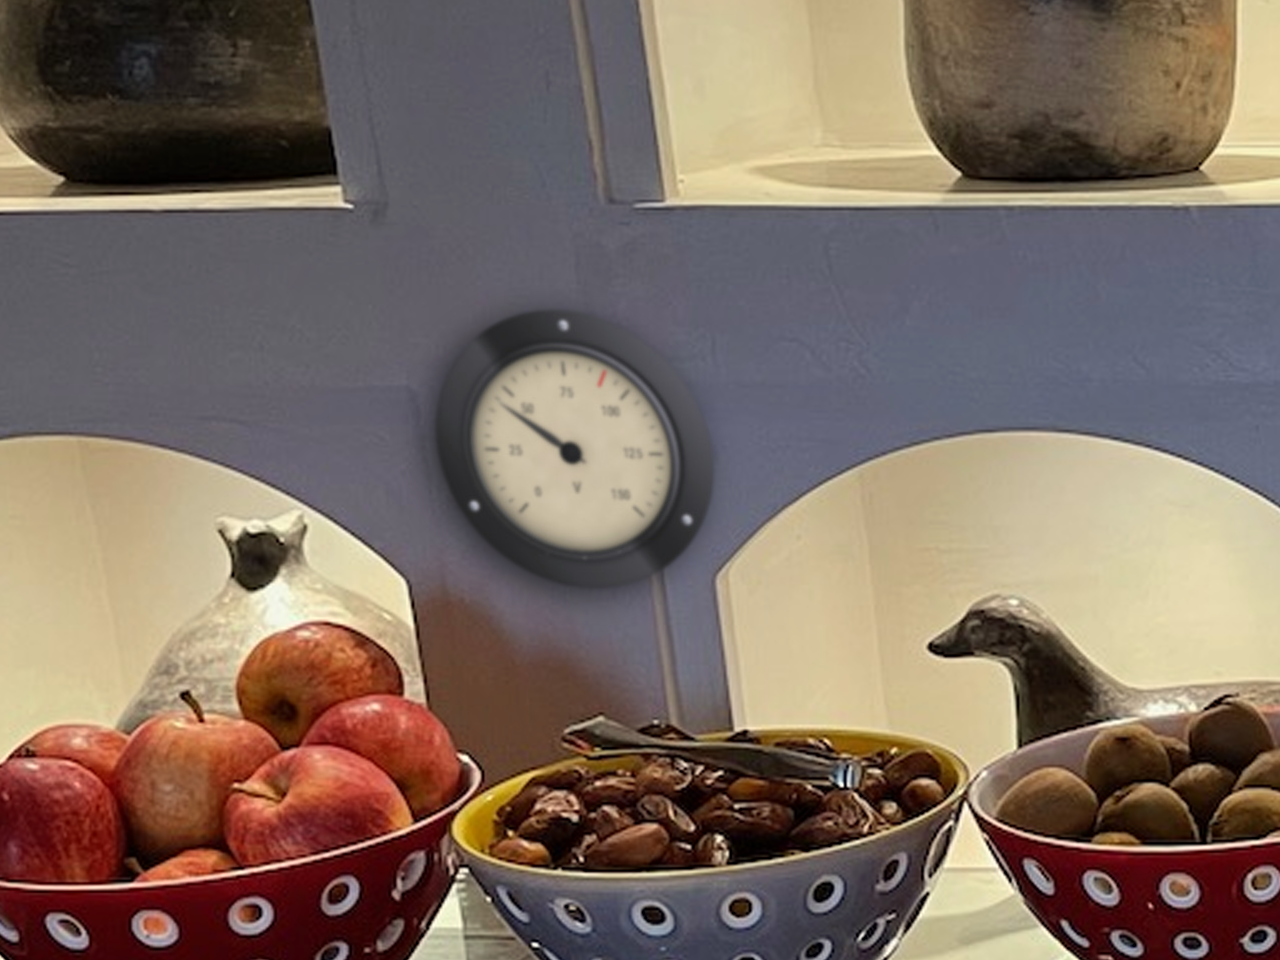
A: 45V
